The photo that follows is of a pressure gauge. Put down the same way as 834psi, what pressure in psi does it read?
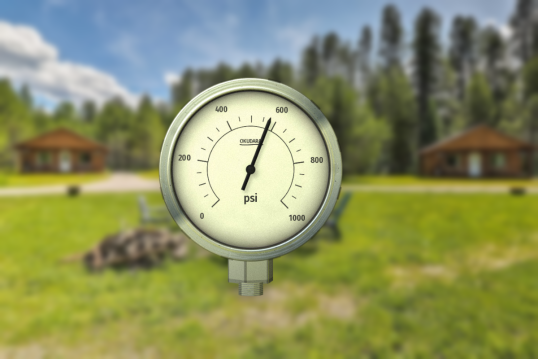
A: 575psi
